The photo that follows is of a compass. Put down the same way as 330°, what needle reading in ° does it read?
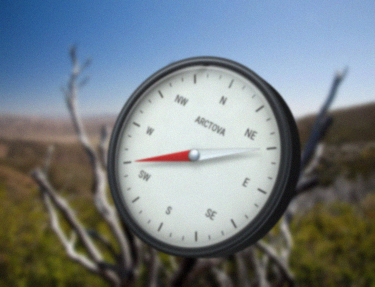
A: 240°
